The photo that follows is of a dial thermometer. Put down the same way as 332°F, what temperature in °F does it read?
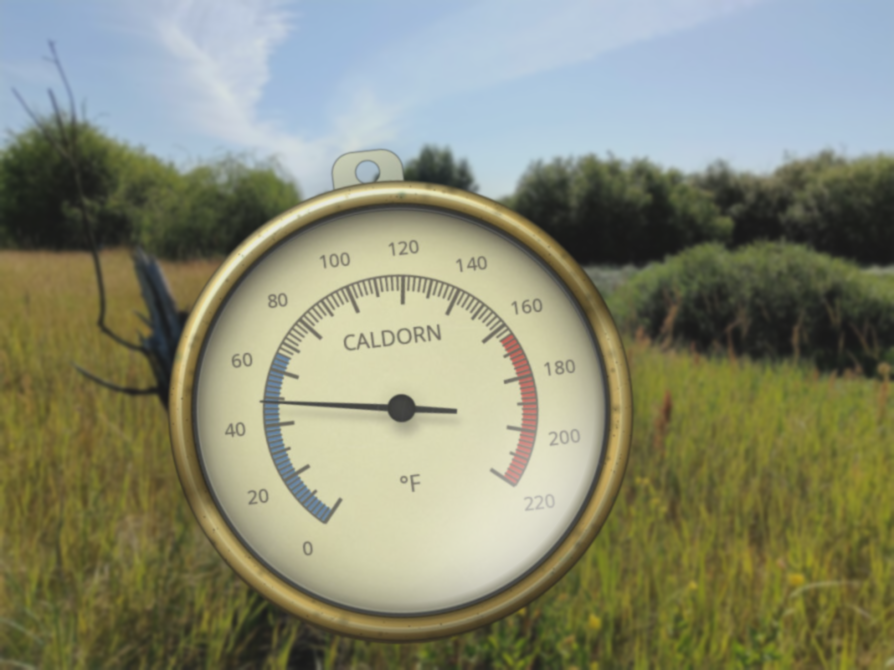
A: 48°F
